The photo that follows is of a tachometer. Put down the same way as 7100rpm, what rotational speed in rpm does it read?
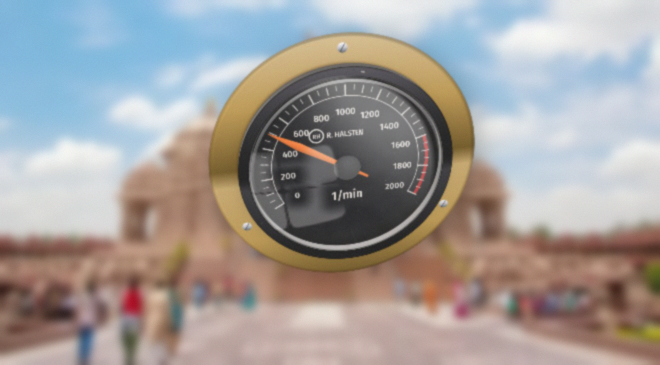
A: 500rpm
